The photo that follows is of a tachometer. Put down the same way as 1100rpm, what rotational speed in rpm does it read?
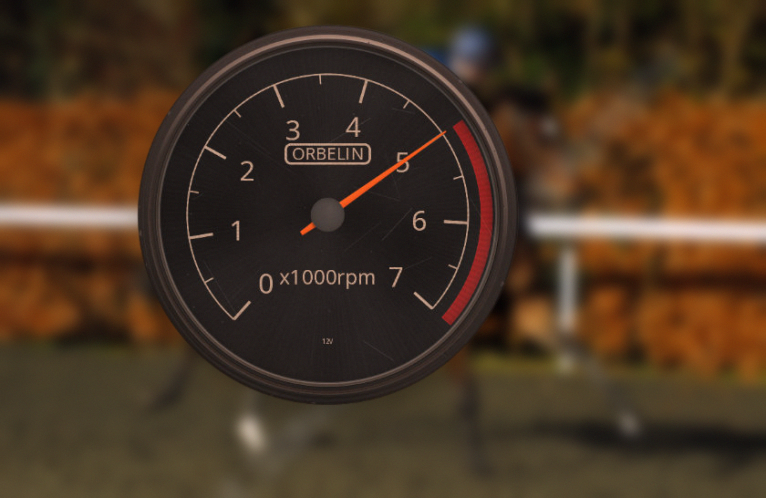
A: 5000rpm
